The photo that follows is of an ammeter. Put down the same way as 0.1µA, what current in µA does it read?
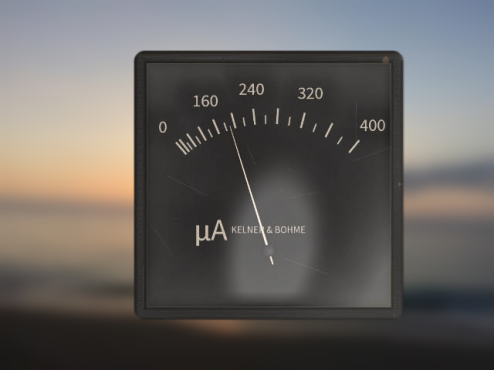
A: 190µA
